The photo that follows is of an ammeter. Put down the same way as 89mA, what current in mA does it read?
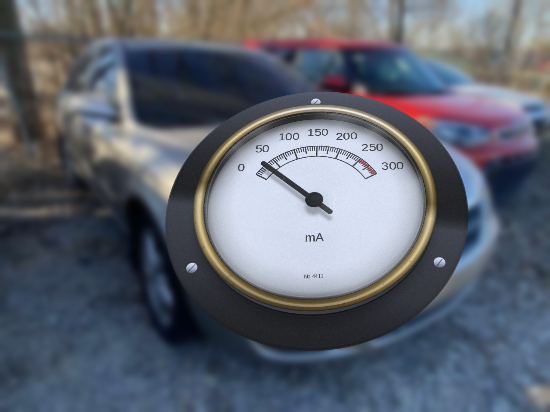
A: 25mA
